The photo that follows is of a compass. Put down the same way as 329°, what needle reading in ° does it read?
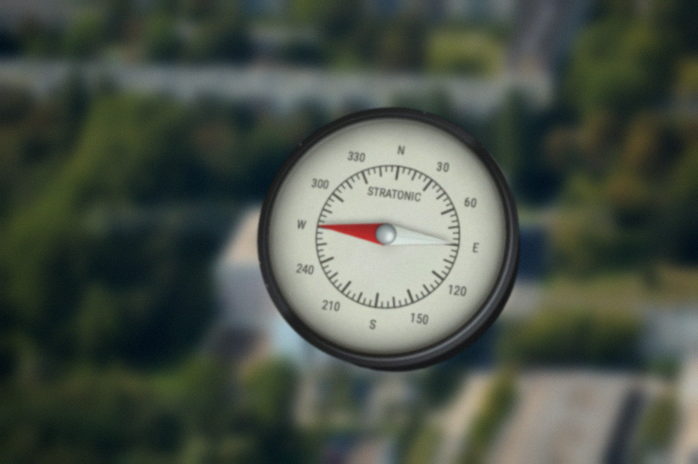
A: 270°
